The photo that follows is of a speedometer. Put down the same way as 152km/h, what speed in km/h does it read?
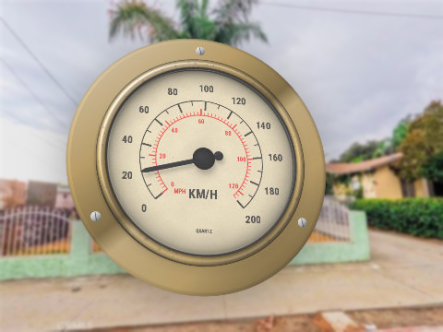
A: 20km/h
